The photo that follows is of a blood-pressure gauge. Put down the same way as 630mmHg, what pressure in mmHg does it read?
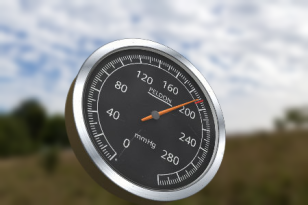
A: 190mmHg
